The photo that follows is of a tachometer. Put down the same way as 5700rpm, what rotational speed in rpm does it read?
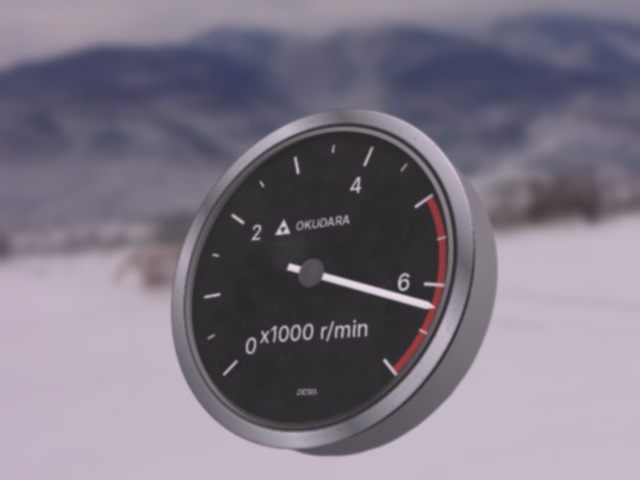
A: 6250rpm
